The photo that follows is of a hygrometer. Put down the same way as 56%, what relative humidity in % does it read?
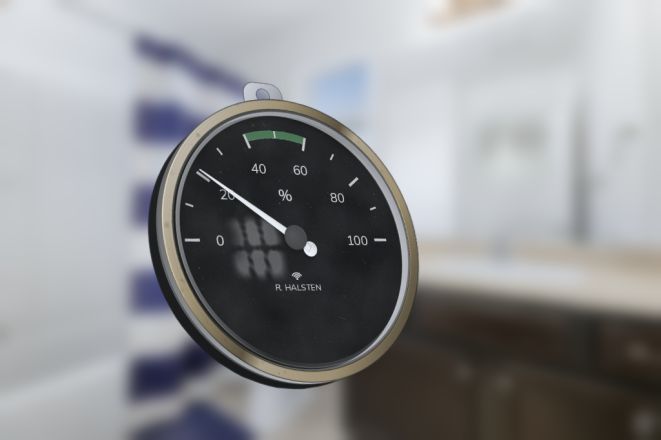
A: 20%
